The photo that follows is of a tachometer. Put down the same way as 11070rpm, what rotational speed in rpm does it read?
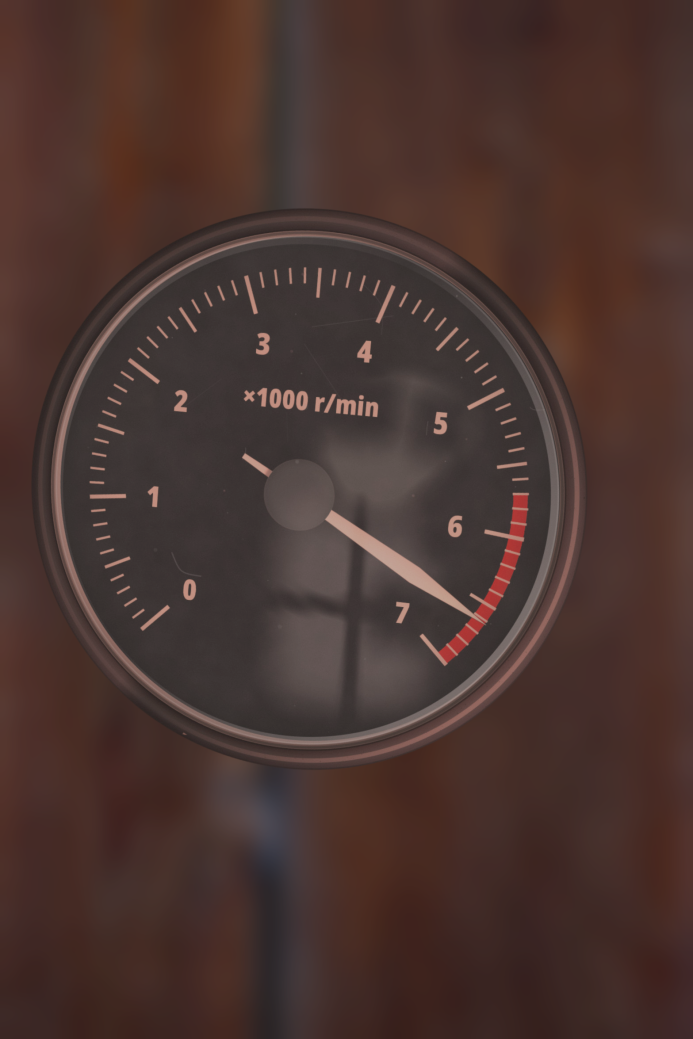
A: 6600rpm
